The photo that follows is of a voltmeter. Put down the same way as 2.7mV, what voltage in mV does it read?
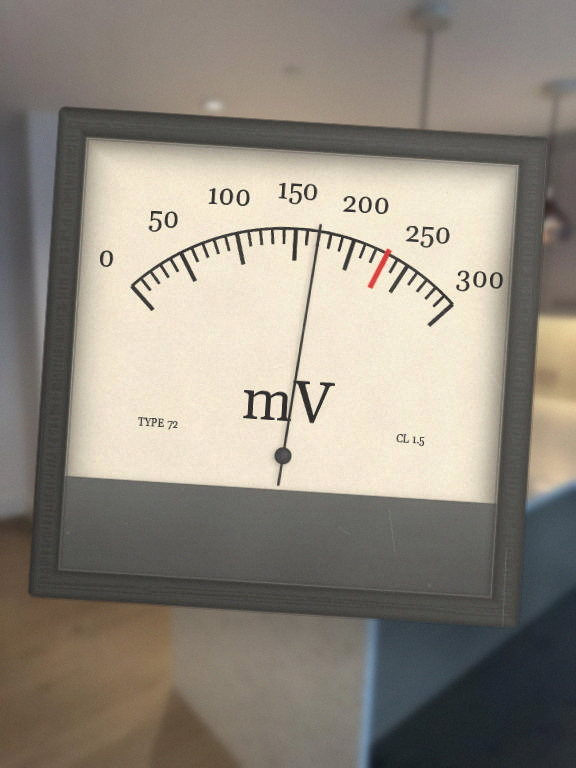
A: 170mV
